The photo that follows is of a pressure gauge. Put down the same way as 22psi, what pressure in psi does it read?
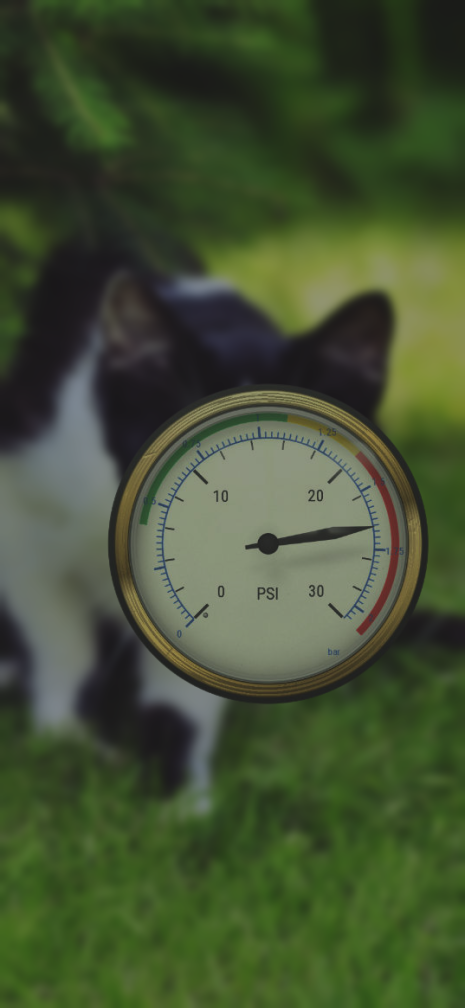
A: 24psi
